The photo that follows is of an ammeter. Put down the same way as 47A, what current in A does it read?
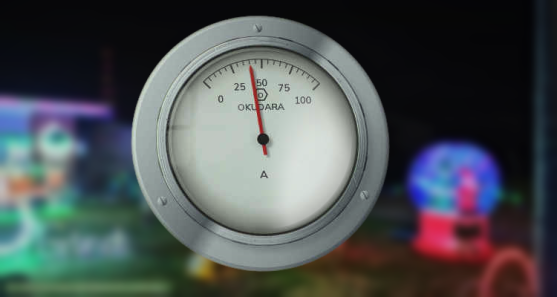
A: 40A
